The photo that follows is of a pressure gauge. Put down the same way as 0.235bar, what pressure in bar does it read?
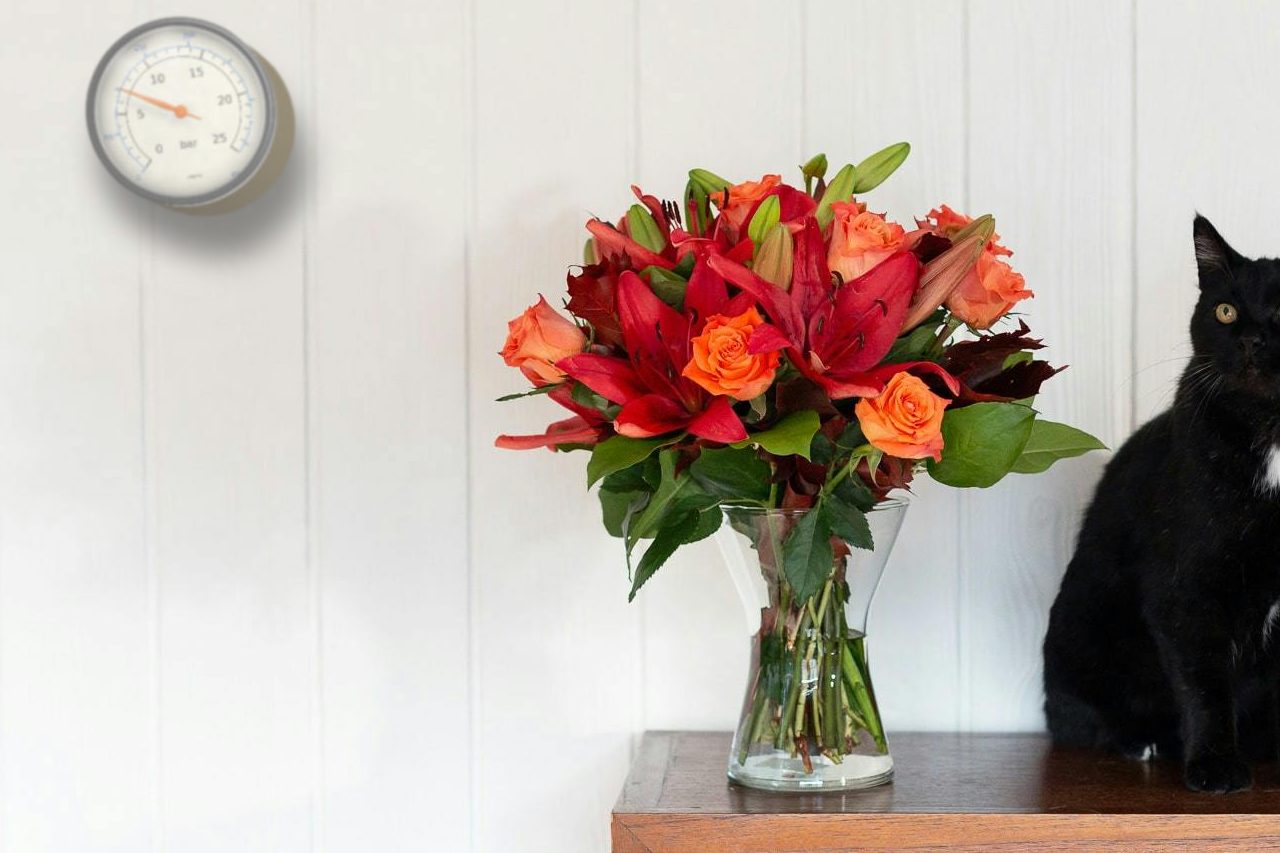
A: 7bar
